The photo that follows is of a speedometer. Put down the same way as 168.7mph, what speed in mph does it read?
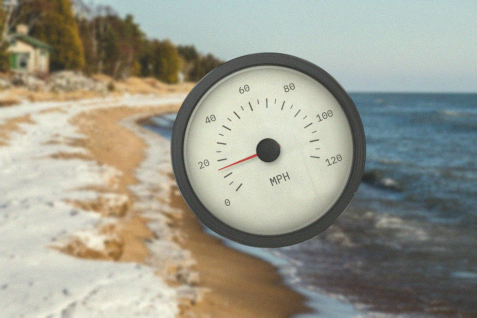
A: 15mph
